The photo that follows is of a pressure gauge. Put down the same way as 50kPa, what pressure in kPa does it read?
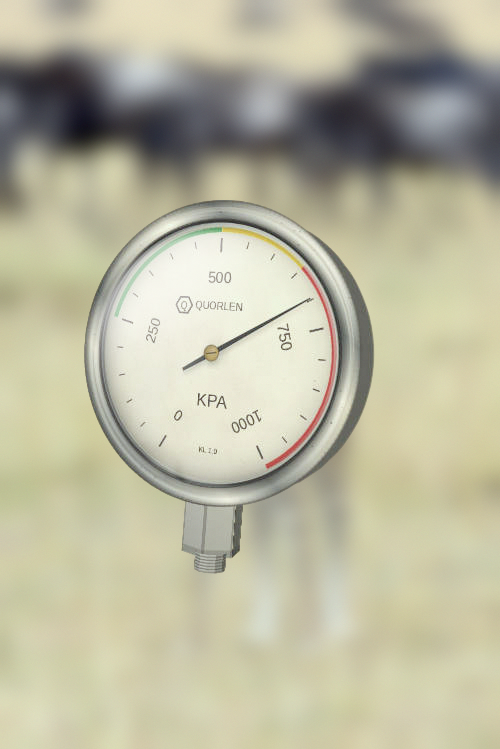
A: 700kPa
